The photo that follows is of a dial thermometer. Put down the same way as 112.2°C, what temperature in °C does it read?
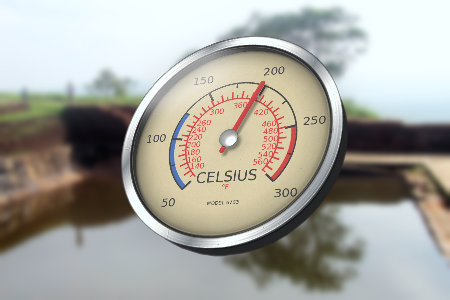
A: 200°C
